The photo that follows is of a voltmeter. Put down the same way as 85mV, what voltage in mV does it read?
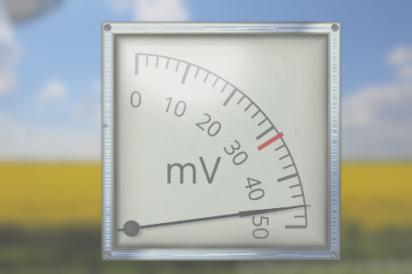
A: 46mV
